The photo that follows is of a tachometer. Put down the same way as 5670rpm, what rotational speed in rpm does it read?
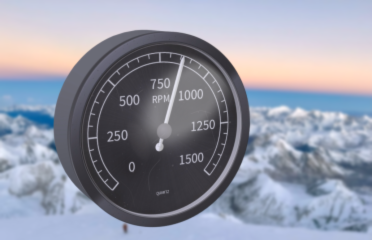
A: 850rpm
